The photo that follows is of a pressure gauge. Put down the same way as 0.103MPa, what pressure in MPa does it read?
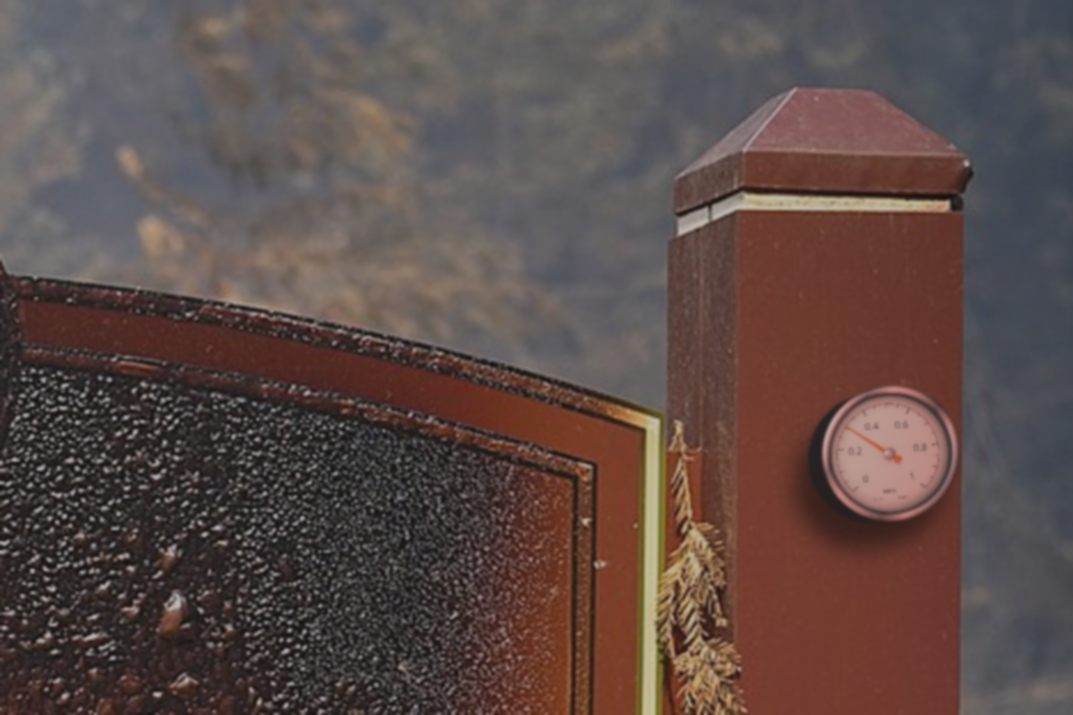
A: 0.3MPa
